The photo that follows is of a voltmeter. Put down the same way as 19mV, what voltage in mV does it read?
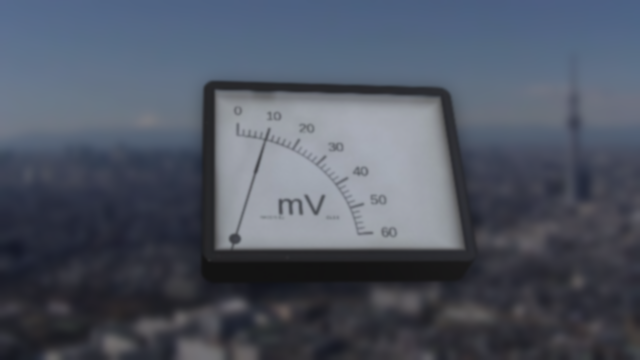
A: 10mV
